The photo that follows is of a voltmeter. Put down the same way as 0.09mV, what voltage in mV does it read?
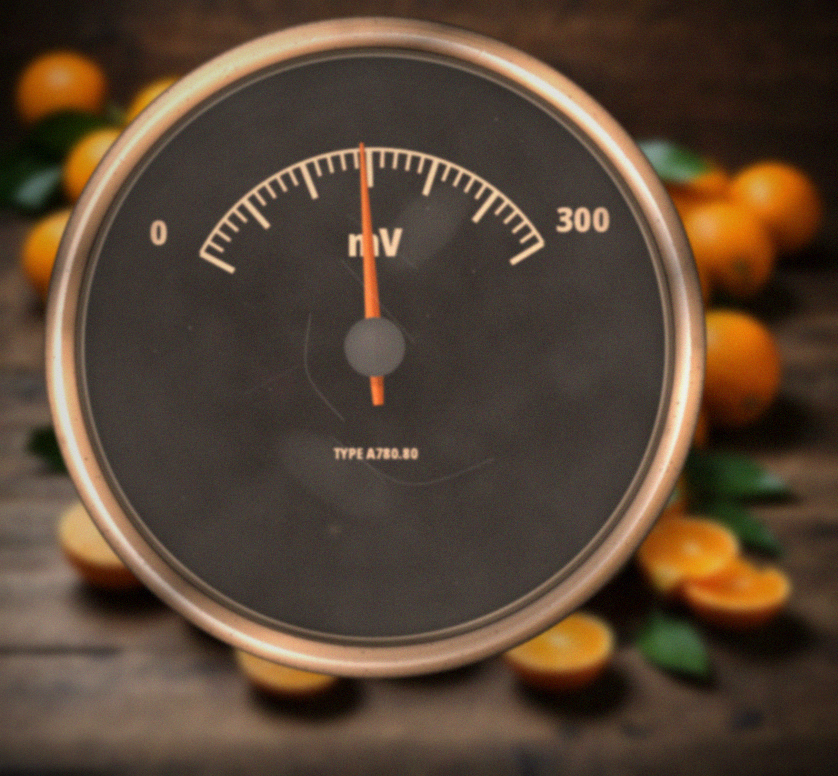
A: 145mV
